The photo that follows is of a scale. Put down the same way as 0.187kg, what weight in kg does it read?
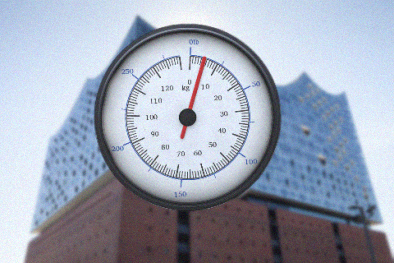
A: 5kg
